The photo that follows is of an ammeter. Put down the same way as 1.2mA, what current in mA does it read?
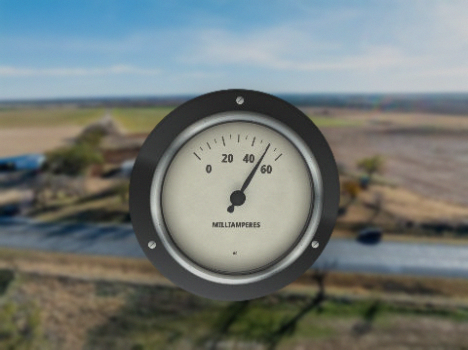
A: 50mA
